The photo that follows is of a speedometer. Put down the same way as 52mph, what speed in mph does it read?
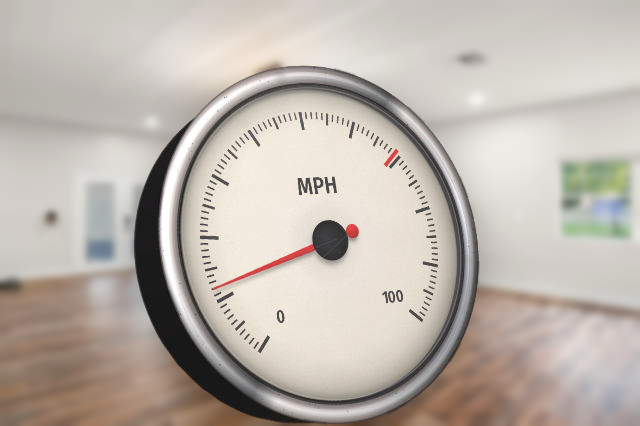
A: 12mph
